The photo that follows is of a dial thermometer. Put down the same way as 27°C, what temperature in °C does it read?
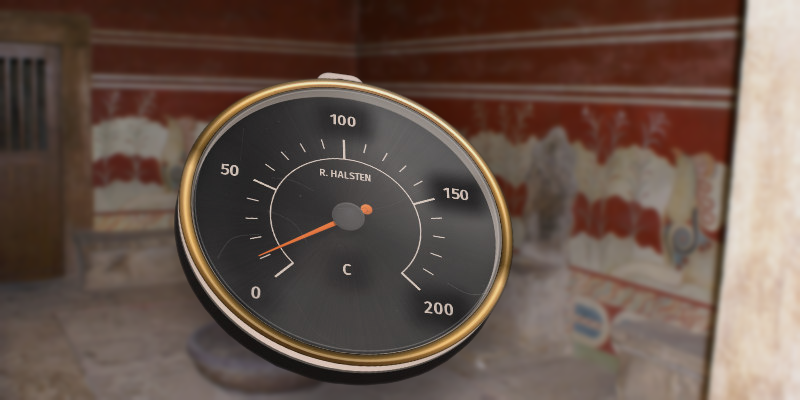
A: 10°C
